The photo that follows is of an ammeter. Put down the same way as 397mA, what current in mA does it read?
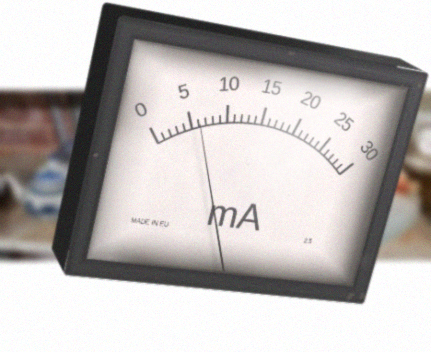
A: 6mA
